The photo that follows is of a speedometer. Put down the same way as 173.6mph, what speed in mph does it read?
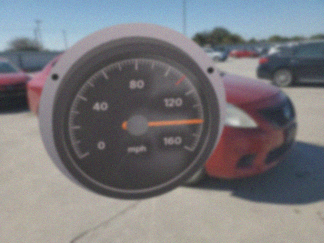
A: 140mph
